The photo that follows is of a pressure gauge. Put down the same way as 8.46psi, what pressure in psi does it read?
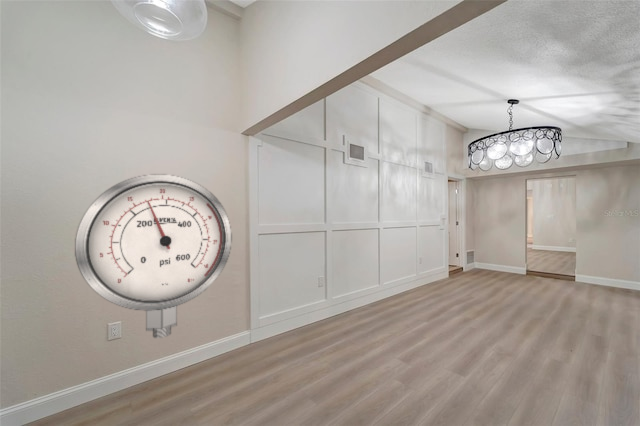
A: 250psi
